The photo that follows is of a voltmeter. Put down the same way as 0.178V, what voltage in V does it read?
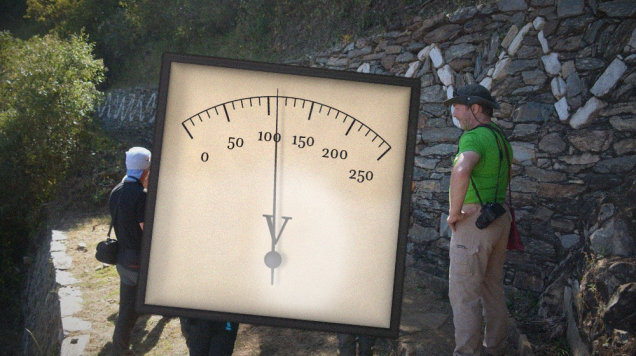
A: 110V
